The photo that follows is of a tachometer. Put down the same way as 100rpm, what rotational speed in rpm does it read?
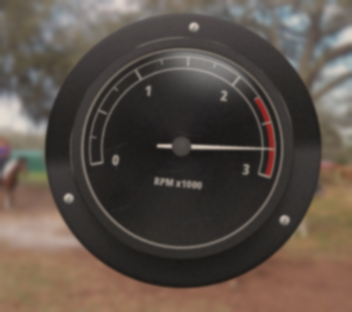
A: 2750rpm
